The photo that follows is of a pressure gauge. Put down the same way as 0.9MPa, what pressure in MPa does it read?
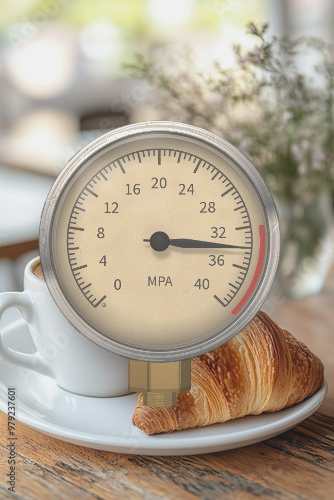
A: 34MPa
